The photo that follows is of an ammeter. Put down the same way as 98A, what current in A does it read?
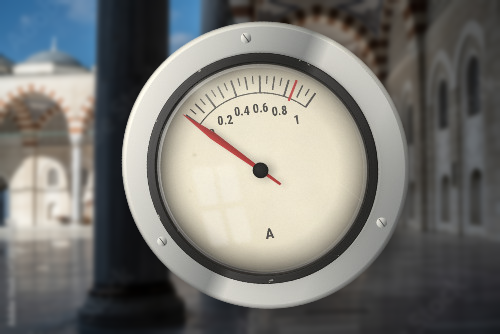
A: 0A
